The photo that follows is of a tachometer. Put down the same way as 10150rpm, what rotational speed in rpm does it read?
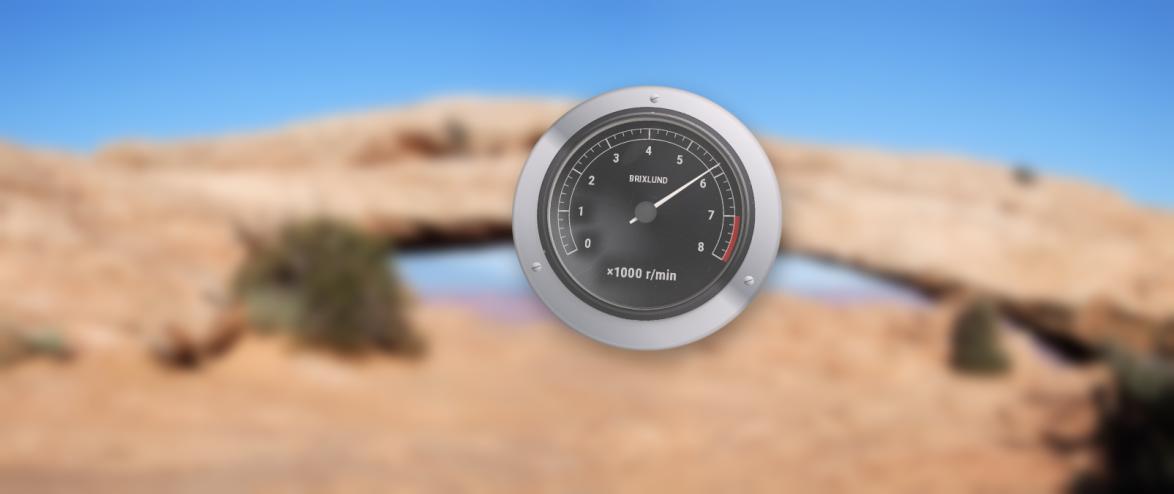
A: 5800rpm
